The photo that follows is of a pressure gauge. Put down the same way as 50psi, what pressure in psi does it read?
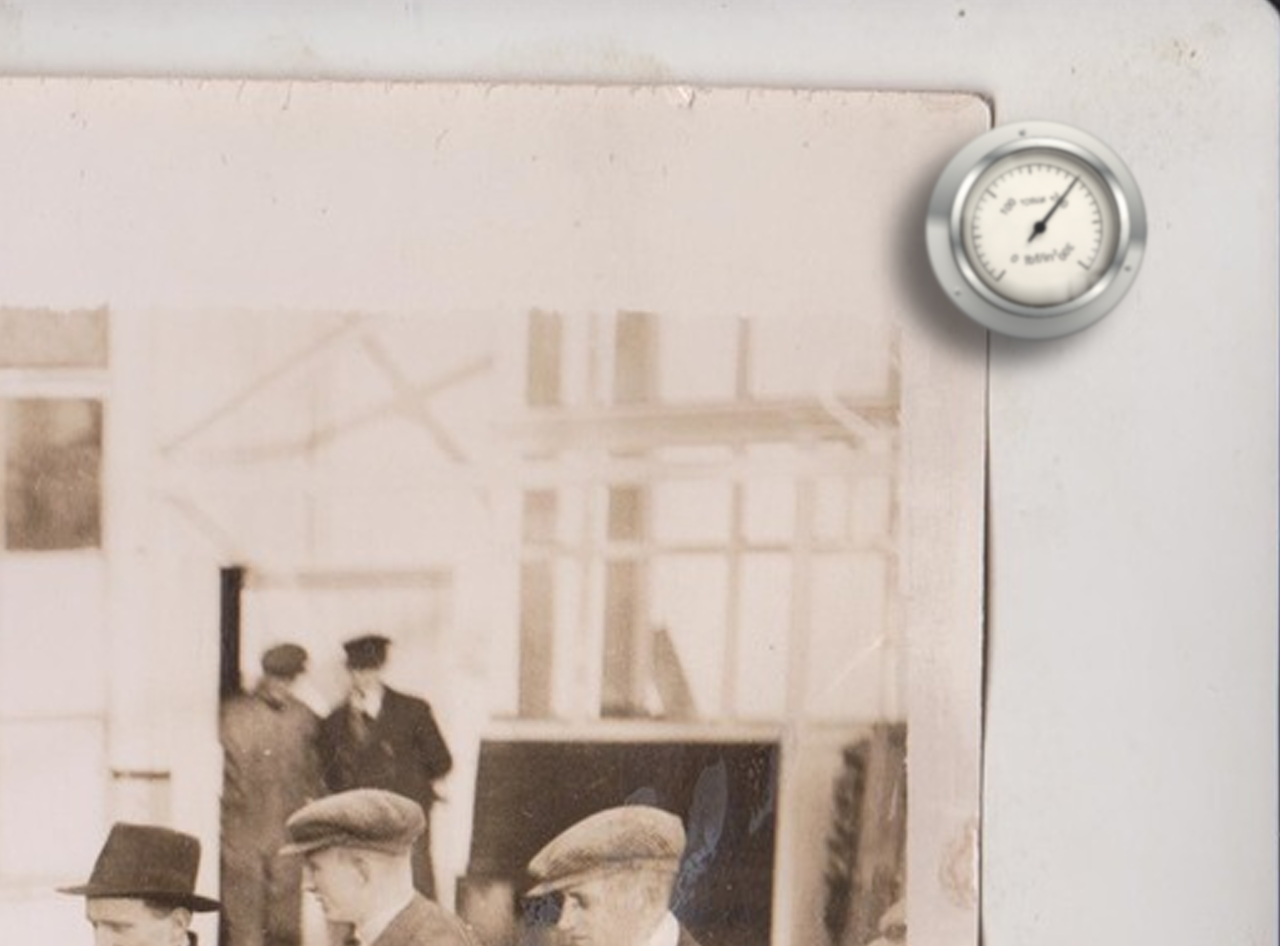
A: 200psi
